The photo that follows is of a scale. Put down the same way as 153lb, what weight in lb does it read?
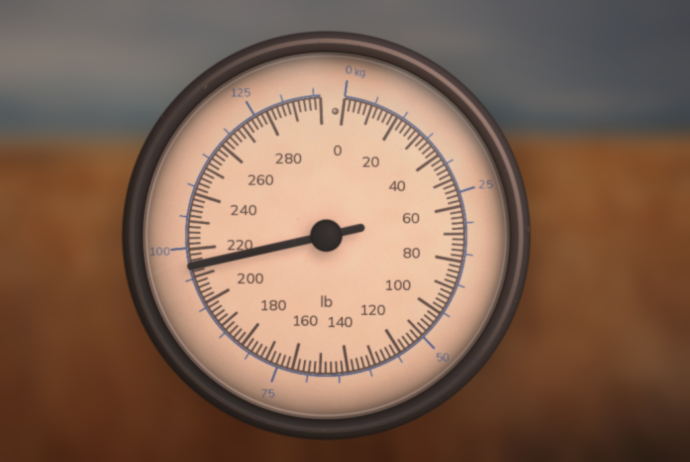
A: 214lb
